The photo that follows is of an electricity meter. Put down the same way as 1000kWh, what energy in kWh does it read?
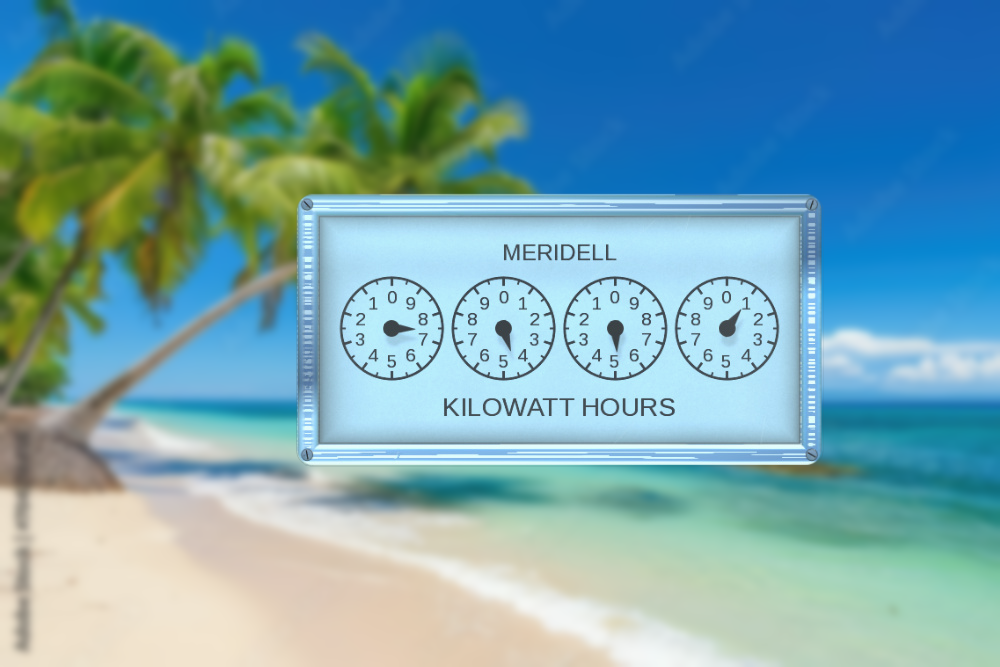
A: 7451kWh
